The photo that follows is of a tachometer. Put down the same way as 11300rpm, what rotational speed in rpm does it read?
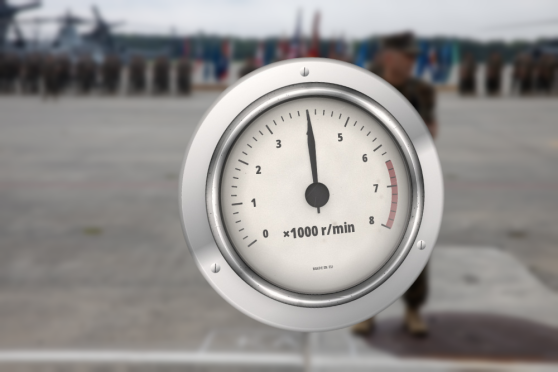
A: 4000rpm
